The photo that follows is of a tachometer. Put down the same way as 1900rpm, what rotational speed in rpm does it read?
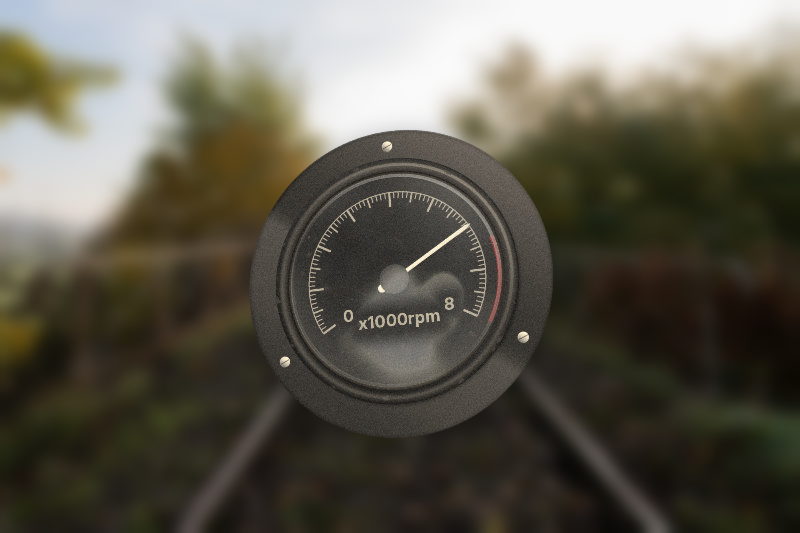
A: 6000rpm
